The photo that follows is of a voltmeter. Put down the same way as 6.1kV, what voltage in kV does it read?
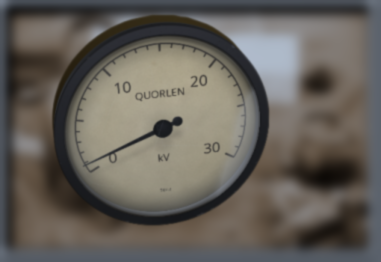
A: 1kV
